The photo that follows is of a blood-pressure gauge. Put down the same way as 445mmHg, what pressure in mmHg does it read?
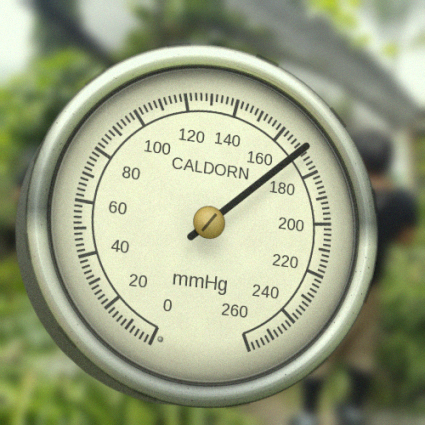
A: 170mmHg
